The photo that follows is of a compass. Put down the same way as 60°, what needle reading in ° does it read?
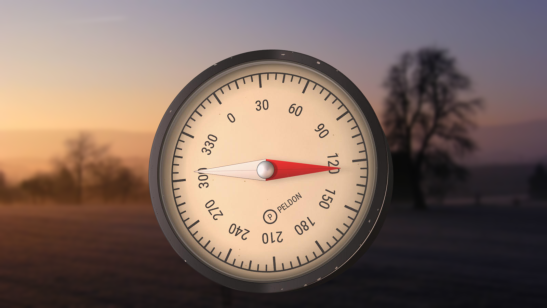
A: 125°
